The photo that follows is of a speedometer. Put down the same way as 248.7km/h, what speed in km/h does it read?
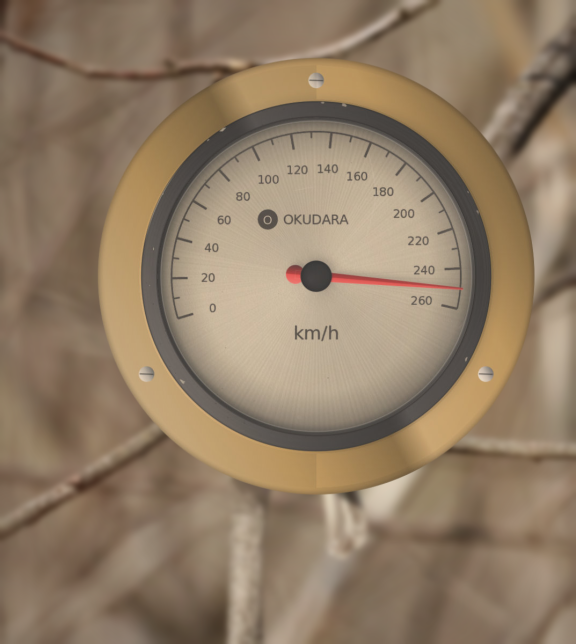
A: 250km/h
